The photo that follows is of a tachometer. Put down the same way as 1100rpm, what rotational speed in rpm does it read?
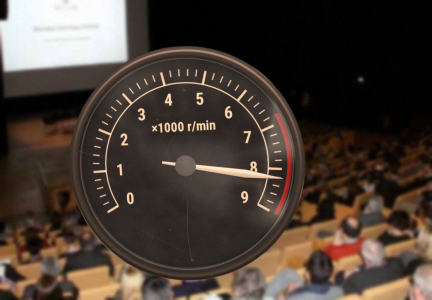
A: 8200rpm
